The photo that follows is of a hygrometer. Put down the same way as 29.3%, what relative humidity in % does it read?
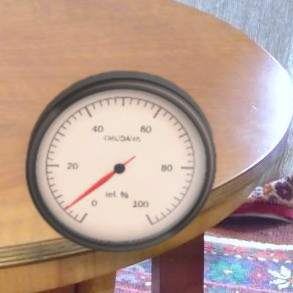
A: 6%
